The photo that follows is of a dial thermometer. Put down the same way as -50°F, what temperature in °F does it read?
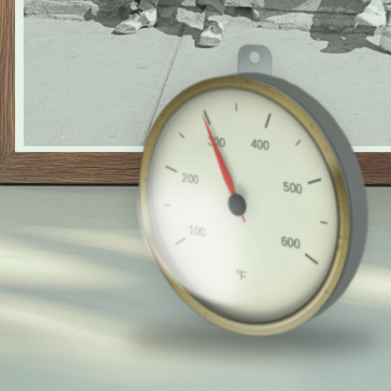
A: 300°F
